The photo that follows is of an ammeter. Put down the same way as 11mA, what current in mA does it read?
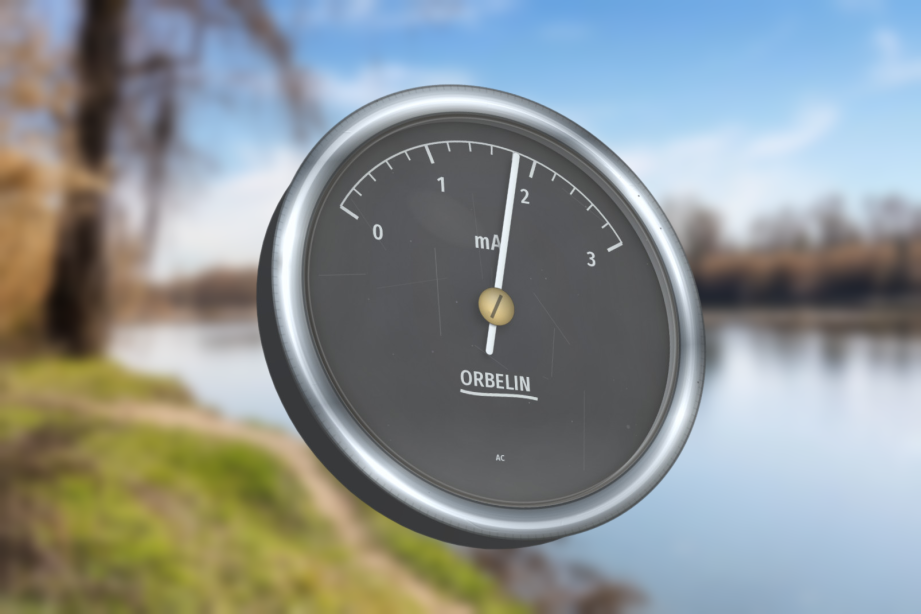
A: 1.8mA
